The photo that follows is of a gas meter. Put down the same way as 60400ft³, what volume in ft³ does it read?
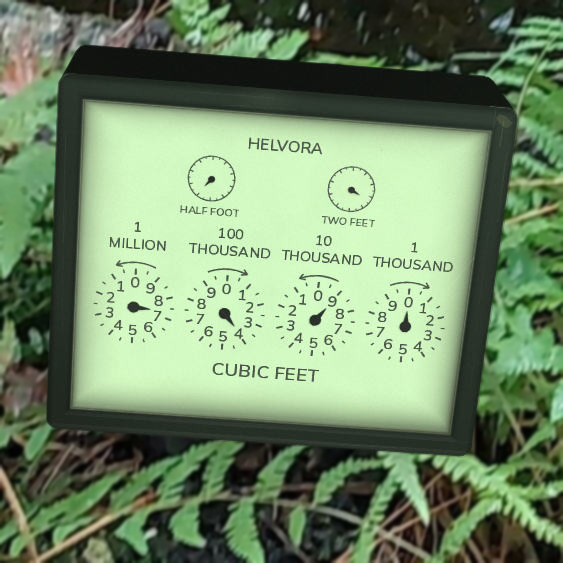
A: 739000ft³
